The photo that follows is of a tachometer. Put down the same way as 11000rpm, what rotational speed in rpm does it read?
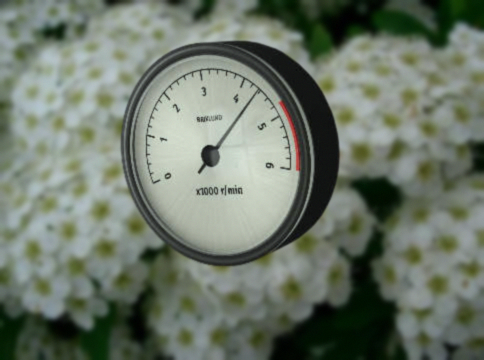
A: 4400rpm
